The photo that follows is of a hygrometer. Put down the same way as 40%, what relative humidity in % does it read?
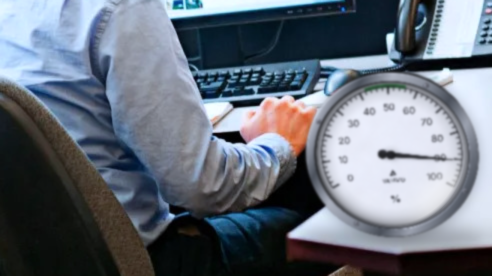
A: 90%
